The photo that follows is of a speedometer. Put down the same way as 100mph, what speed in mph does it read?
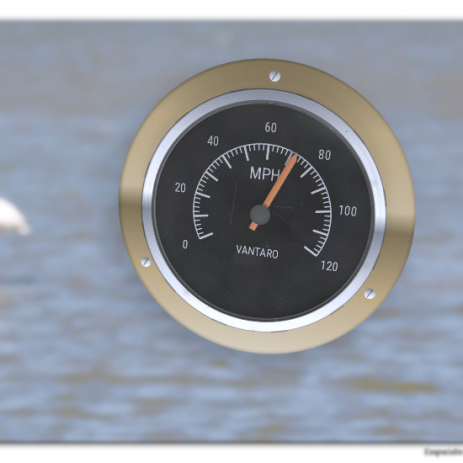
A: 72mph
